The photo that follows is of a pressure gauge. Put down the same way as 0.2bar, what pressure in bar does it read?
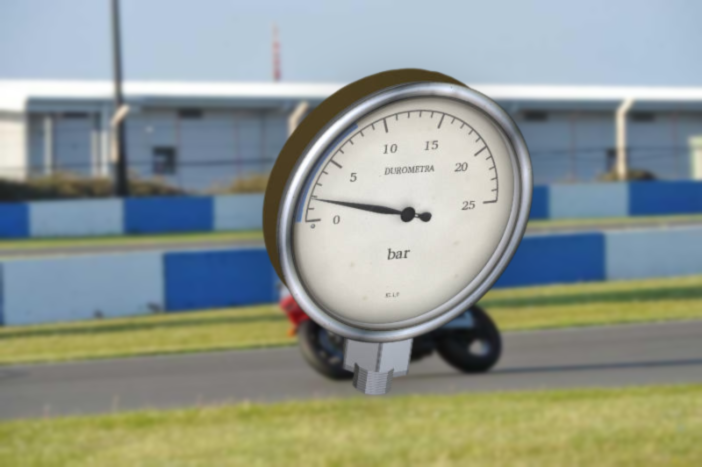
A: 2bar
